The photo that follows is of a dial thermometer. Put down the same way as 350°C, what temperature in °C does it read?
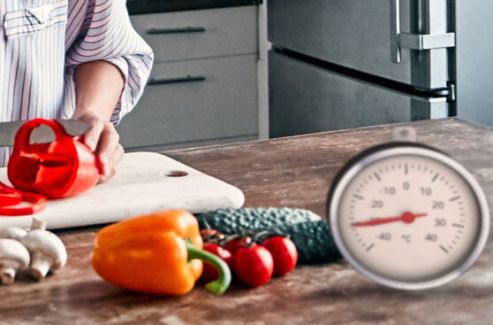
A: -30°C
